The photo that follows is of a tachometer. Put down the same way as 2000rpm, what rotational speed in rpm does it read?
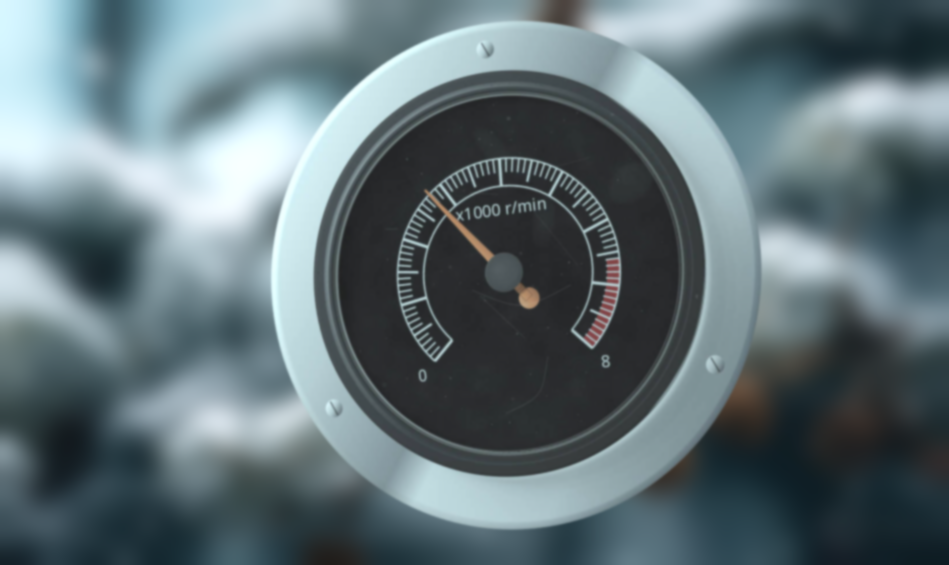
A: 2800rpm
